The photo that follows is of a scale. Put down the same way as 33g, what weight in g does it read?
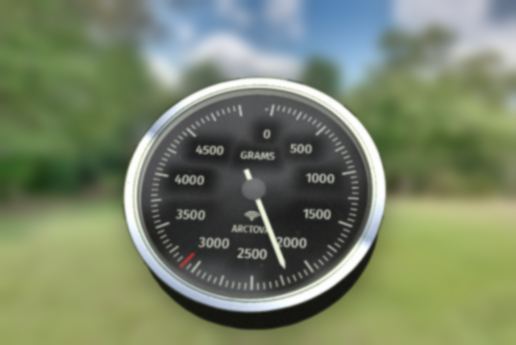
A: 2200g
